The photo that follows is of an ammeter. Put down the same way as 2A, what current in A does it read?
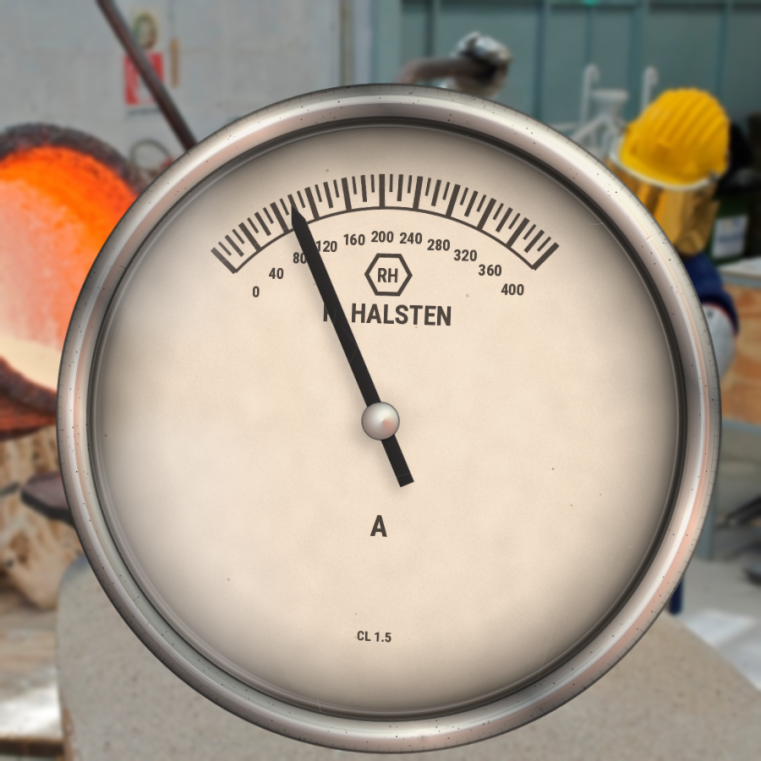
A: 100A
